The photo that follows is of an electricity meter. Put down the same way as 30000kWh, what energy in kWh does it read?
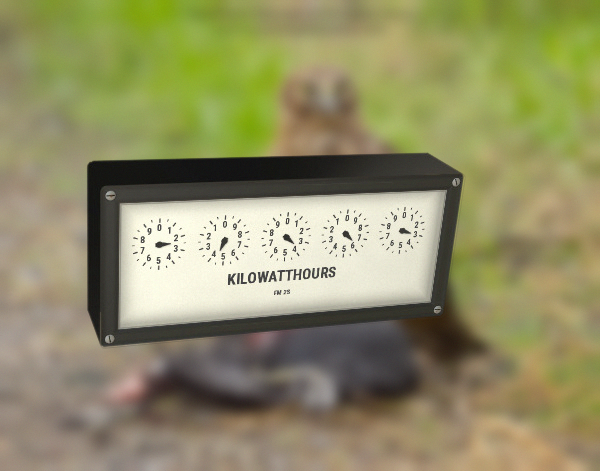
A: 24363kWh
